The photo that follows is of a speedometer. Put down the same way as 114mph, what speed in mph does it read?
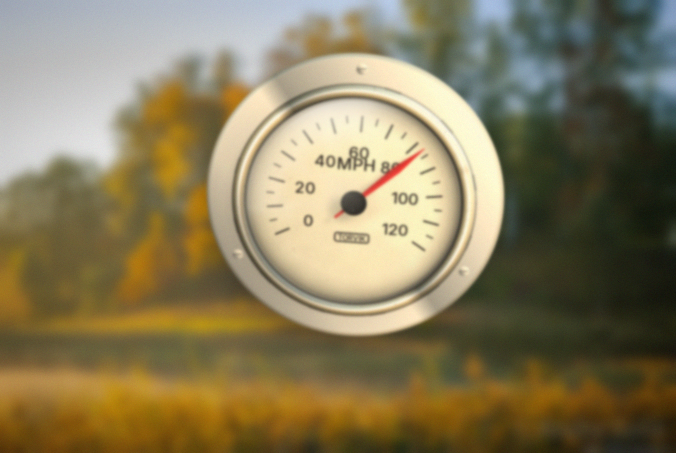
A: 82.5mph
